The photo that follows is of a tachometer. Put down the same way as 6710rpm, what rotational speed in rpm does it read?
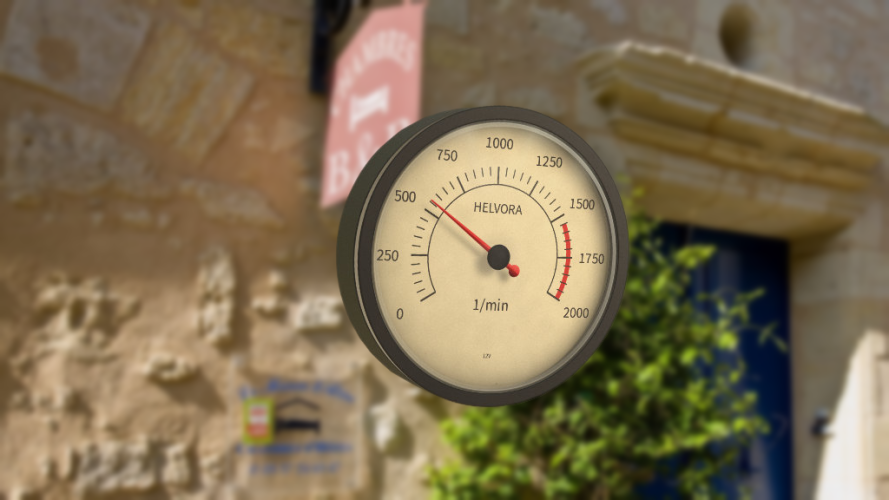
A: 550rpm
